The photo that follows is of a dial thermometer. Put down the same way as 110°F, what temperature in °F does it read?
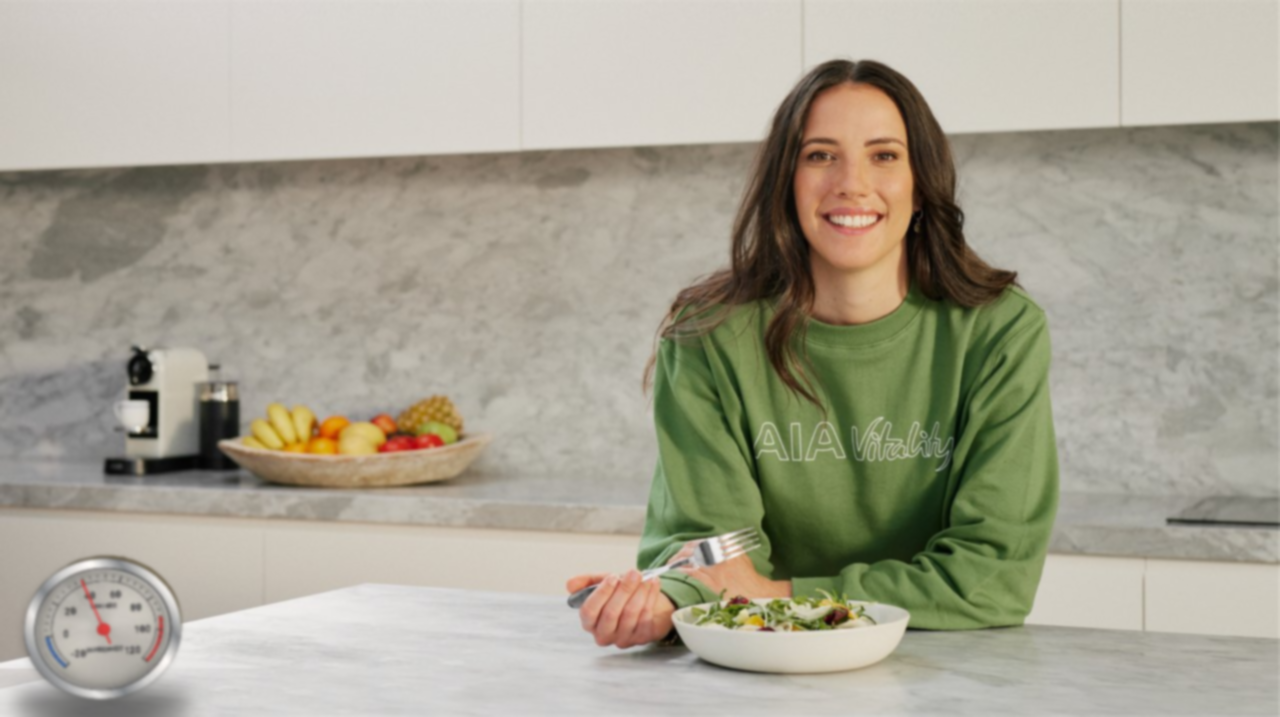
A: 40°F
